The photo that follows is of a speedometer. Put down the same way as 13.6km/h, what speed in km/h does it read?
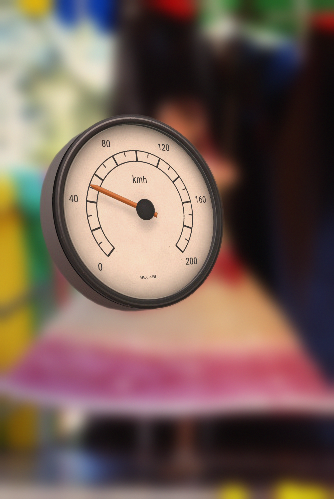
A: 50km/h
